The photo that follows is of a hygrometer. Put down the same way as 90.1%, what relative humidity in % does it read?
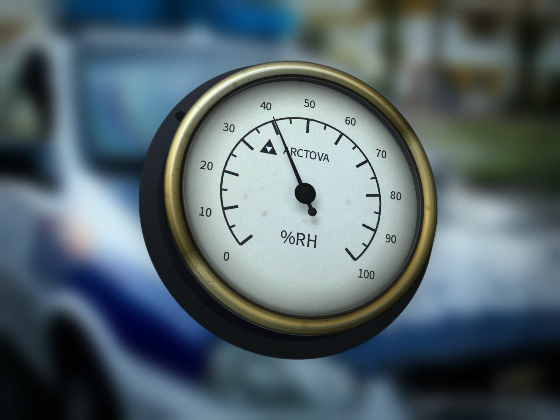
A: 40%
